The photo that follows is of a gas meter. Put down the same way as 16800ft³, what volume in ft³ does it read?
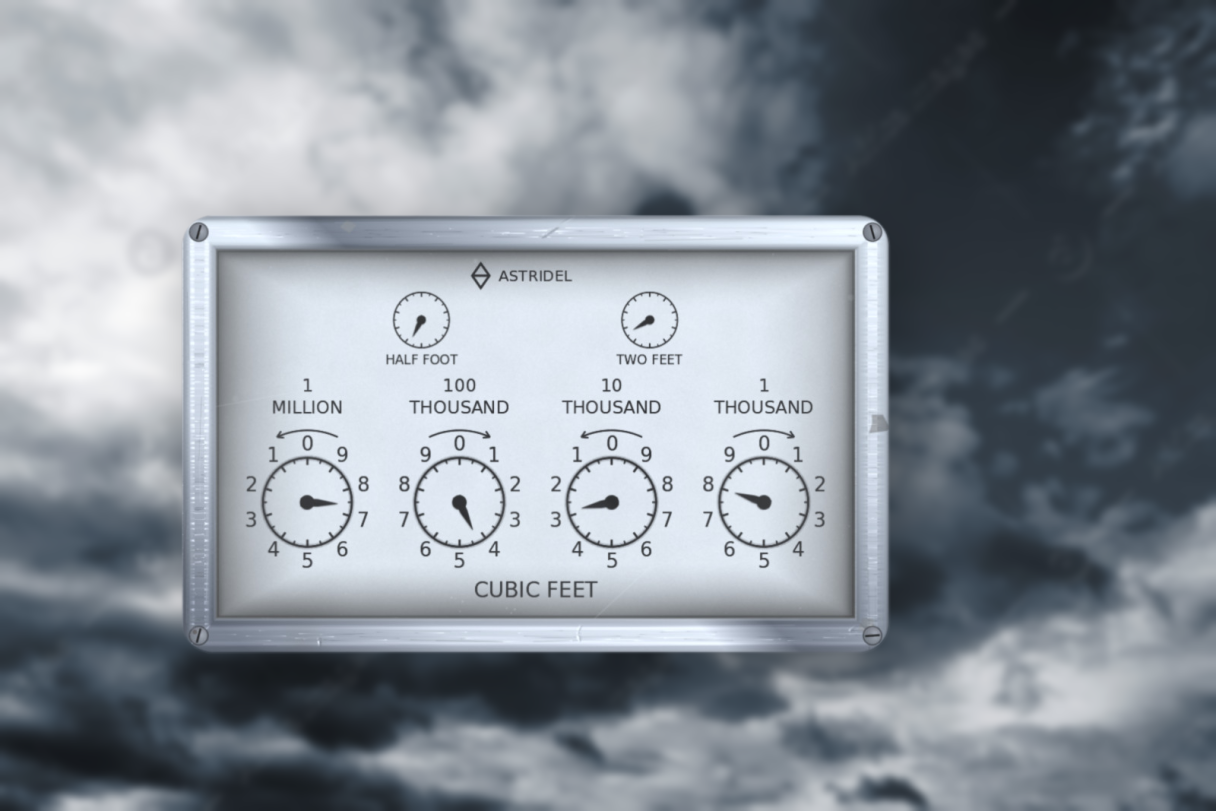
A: 742800ft³
